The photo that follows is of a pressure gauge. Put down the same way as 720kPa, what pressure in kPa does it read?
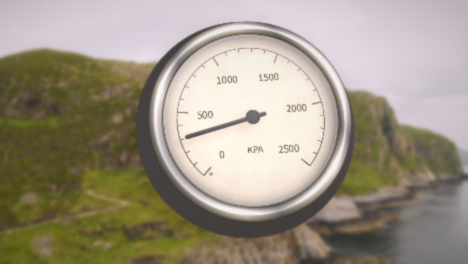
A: 300kPa
